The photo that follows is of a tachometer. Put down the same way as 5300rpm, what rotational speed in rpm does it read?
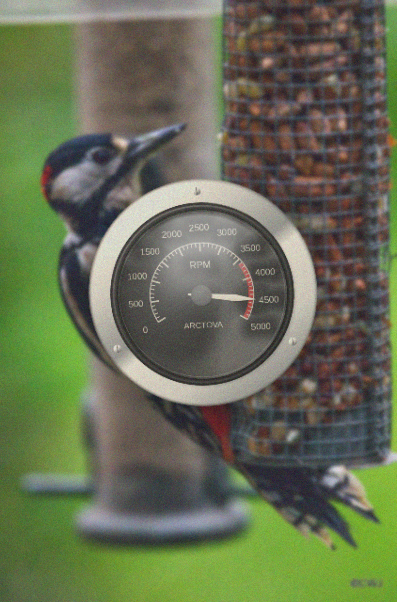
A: 4500rpm
